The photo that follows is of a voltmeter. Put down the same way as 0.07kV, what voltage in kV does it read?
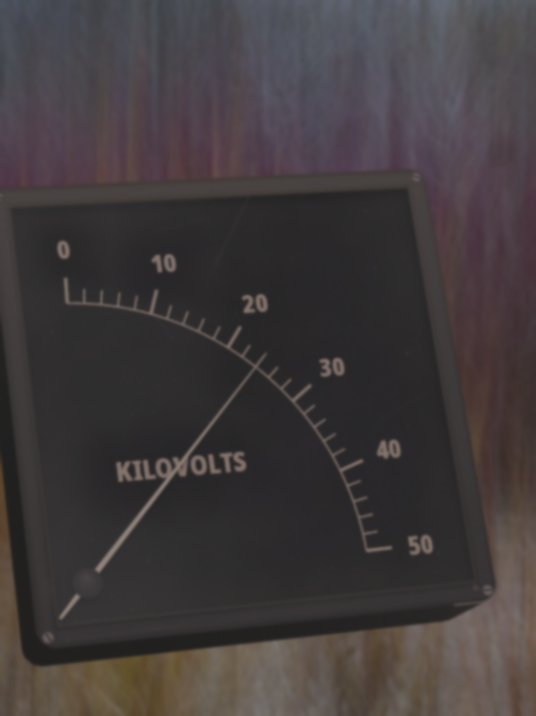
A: 24kV
